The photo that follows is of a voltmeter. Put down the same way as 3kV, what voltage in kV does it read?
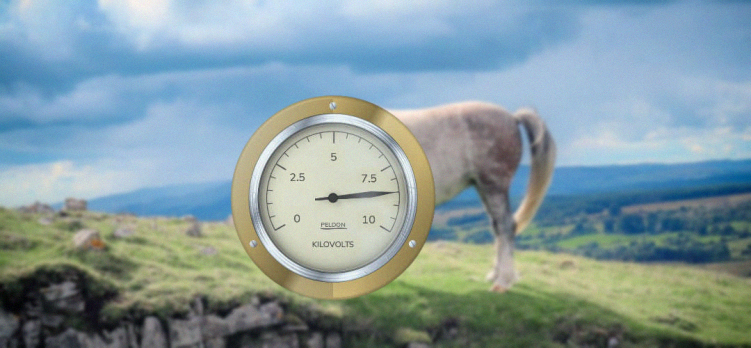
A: 8.5kV
